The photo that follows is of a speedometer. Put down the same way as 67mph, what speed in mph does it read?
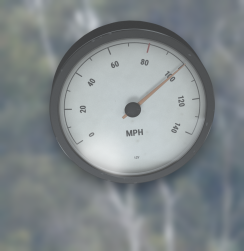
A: 100mph
